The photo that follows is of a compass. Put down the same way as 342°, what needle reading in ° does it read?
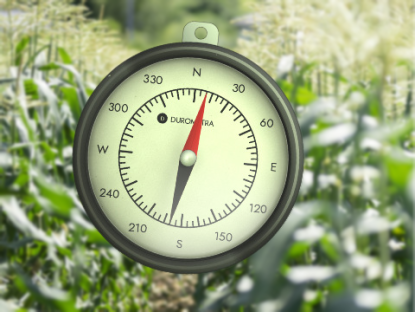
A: 10°
